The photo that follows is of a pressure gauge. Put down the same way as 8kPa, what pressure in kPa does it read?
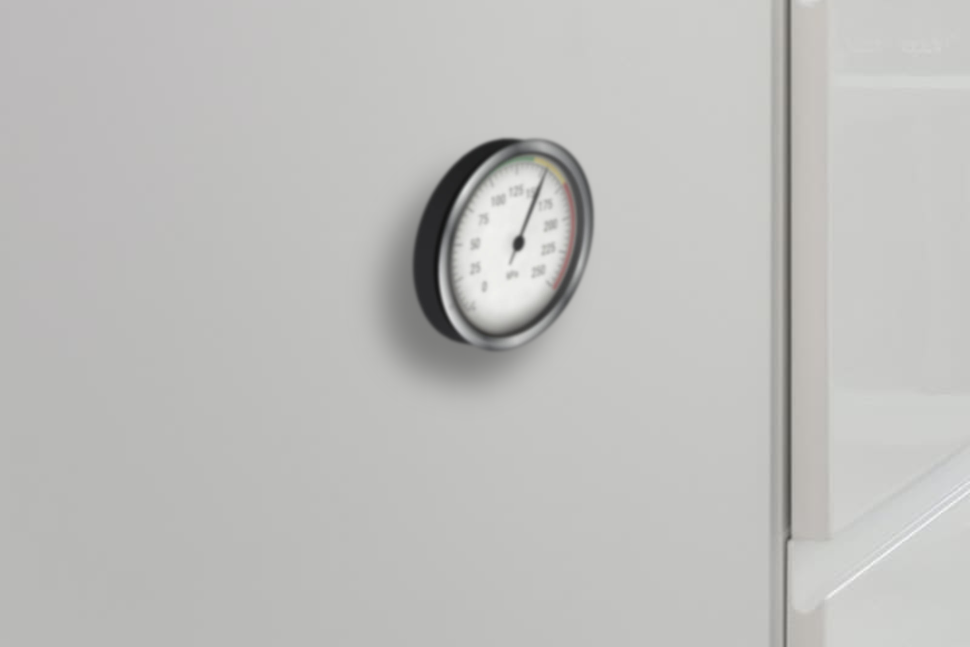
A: 150kPa
